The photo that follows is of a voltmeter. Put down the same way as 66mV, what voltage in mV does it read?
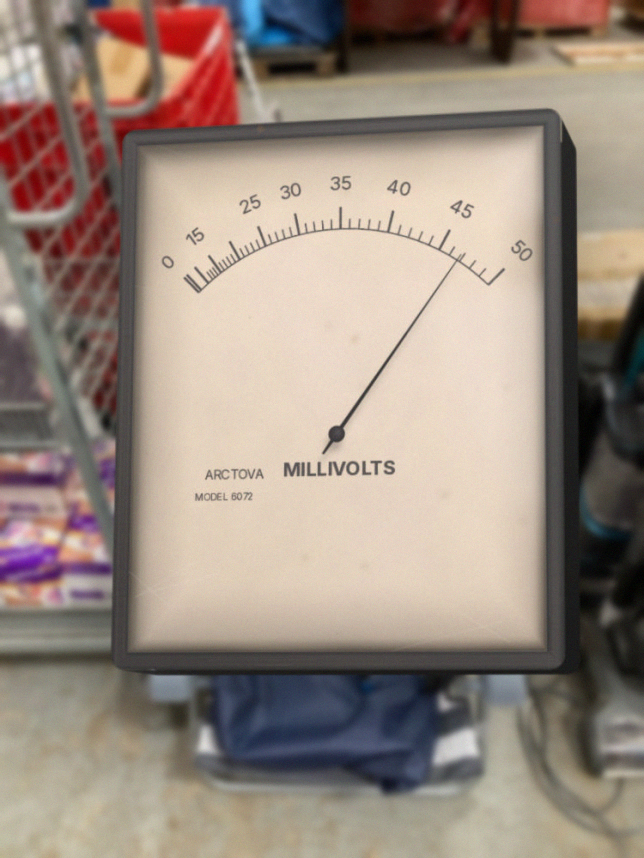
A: 47mV
